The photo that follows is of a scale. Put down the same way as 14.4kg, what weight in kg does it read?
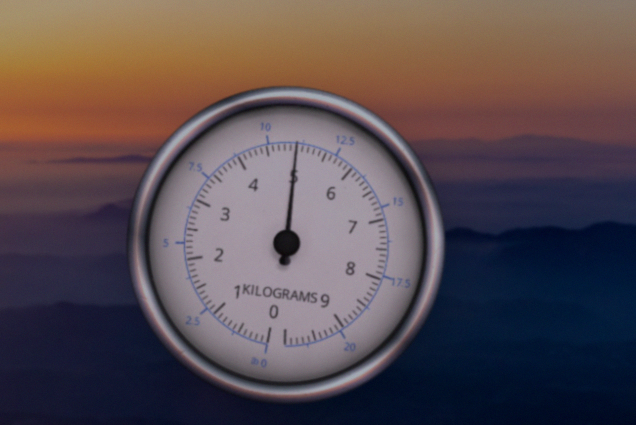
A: 5kg
